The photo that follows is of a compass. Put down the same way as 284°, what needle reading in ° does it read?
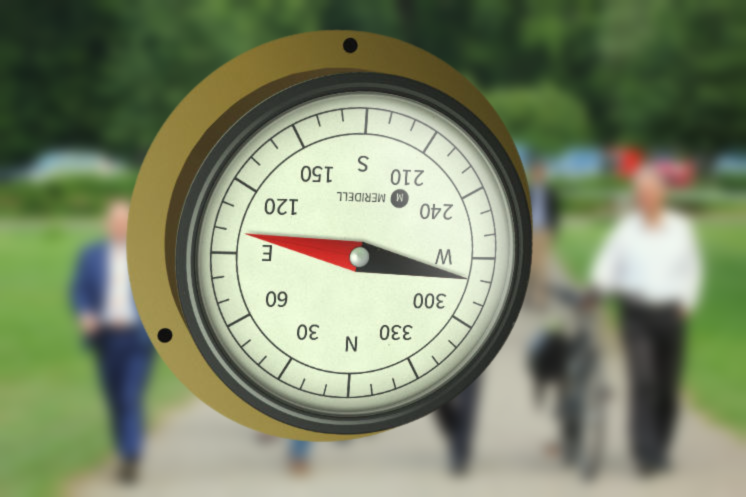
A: 100°
